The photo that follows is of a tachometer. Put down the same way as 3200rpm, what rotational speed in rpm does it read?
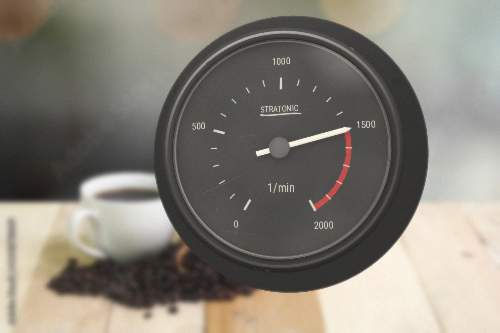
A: 1500rpm
